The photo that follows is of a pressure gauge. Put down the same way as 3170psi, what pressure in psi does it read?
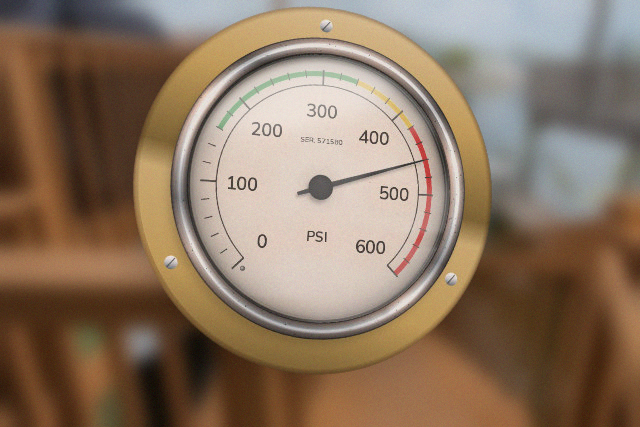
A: 460psi
